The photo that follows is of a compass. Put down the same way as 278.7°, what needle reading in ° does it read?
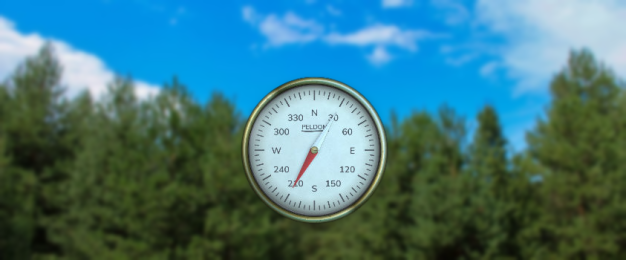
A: 210°
